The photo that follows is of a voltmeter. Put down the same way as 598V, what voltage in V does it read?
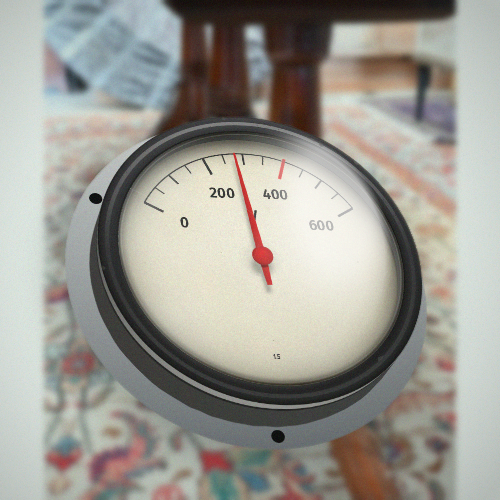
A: 275V
